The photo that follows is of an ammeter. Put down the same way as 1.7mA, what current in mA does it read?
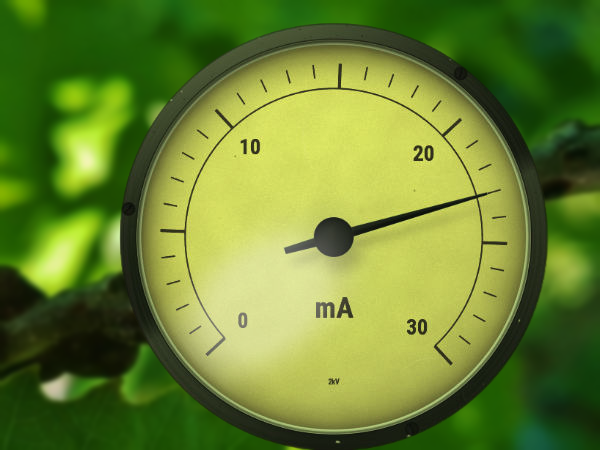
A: 23mA
